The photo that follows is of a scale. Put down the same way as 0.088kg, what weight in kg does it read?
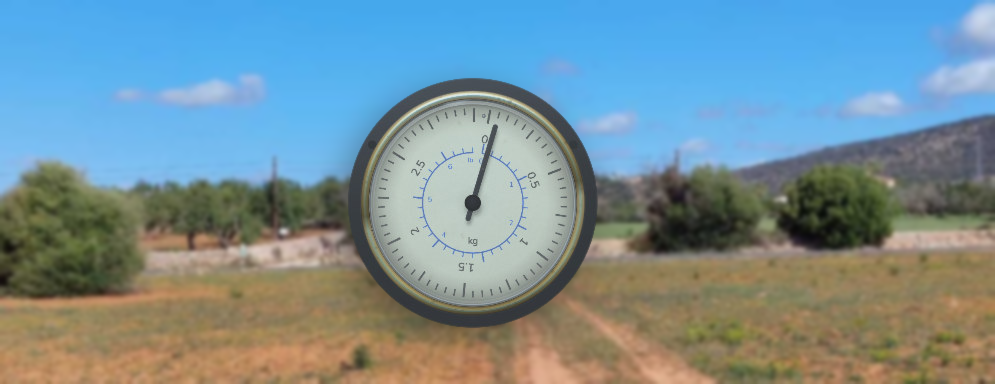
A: 0.05kg
